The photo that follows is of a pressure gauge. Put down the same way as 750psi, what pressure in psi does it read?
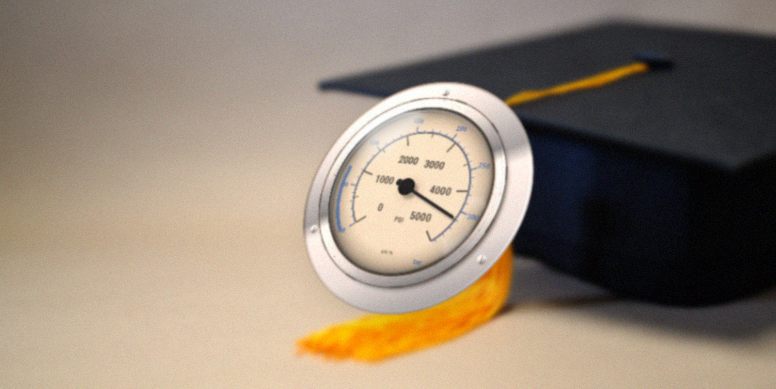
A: 4500psi
